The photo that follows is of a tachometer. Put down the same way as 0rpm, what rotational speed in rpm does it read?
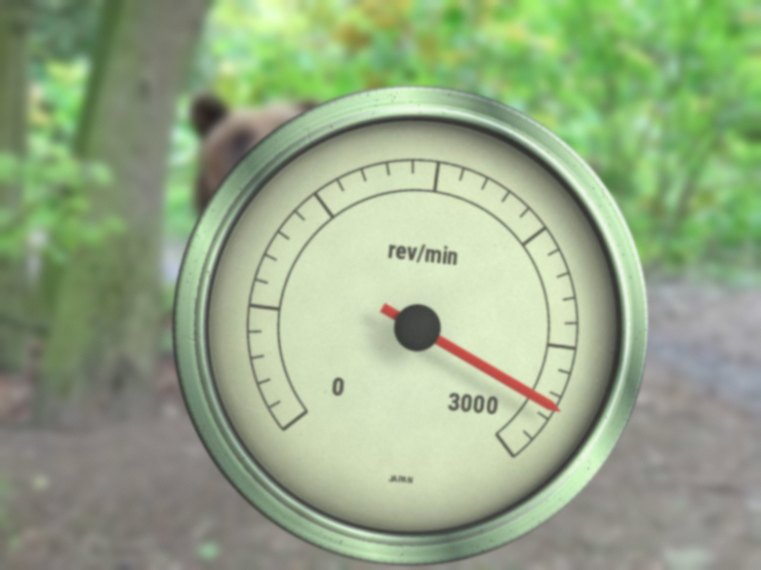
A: 2750rpm
